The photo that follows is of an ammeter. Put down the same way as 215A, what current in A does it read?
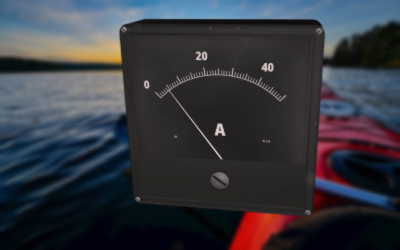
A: 5A
